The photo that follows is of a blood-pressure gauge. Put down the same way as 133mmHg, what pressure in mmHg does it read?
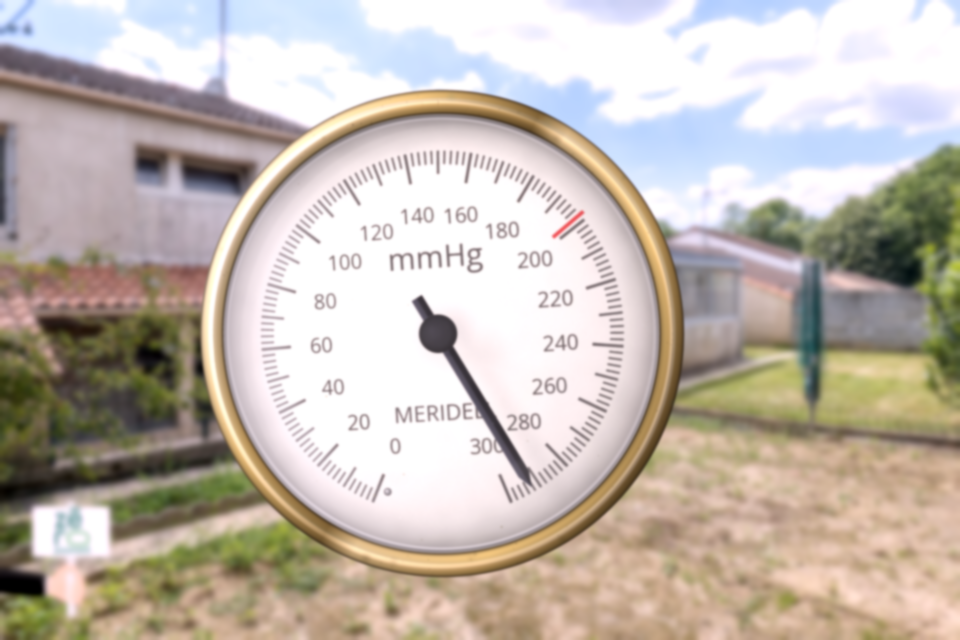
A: 292mmHg
